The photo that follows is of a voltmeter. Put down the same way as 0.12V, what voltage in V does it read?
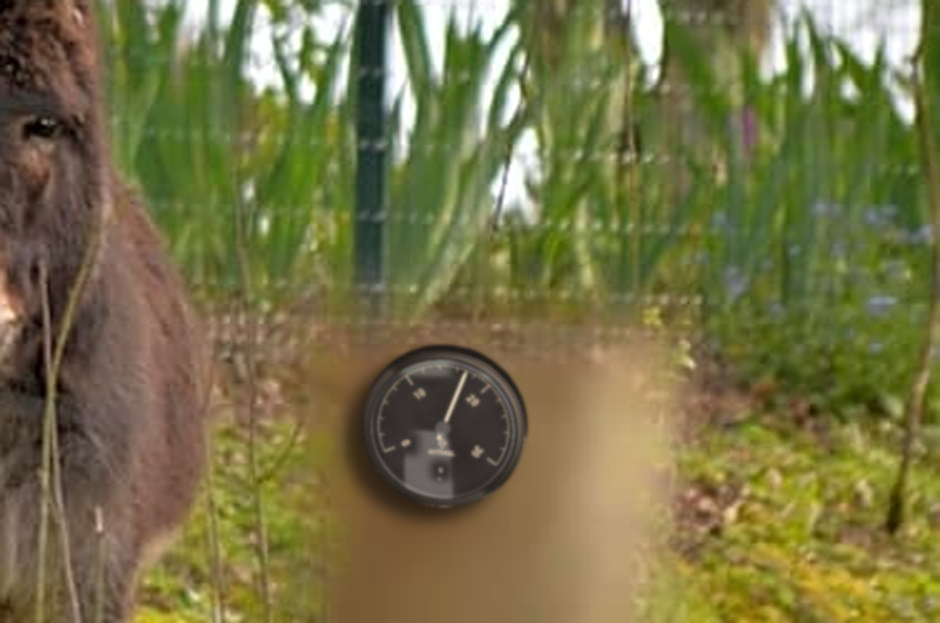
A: 17V
